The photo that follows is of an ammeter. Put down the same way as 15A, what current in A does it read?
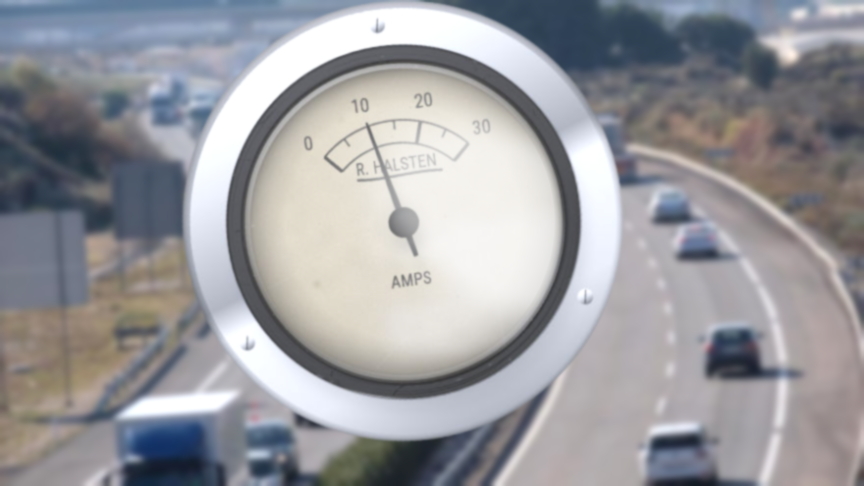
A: 10A
